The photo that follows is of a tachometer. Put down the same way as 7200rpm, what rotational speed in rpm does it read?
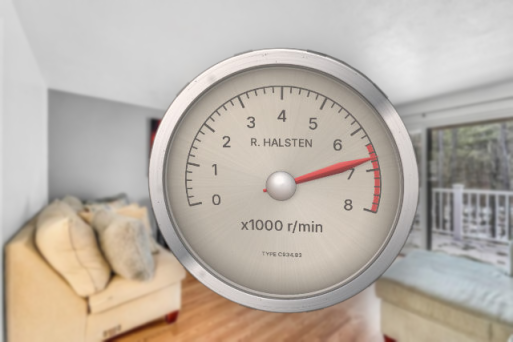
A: 6700rpm
